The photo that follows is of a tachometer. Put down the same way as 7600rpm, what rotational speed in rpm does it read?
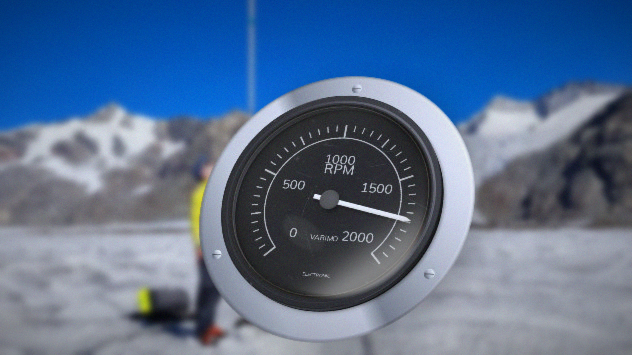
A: 1750rpm
